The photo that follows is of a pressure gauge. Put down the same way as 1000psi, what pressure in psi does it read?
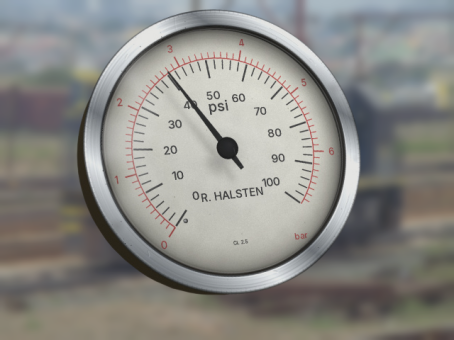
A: 40psi
